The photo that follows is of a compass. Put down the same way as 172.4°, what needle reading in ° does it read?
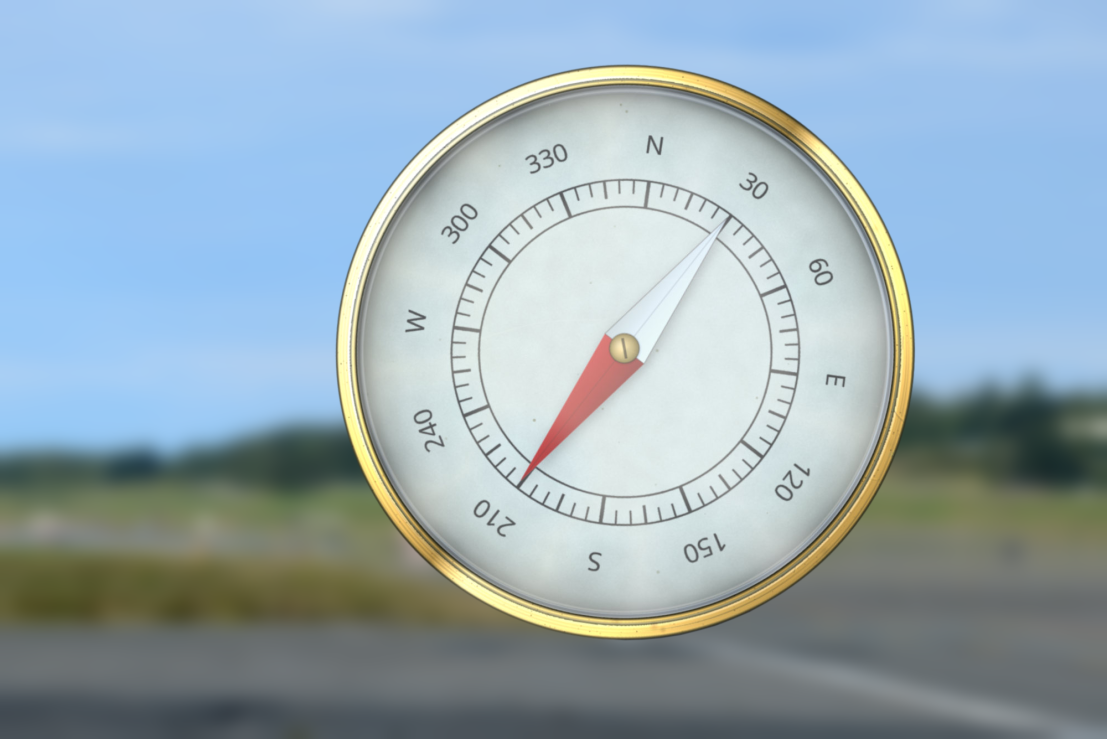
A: 210°
